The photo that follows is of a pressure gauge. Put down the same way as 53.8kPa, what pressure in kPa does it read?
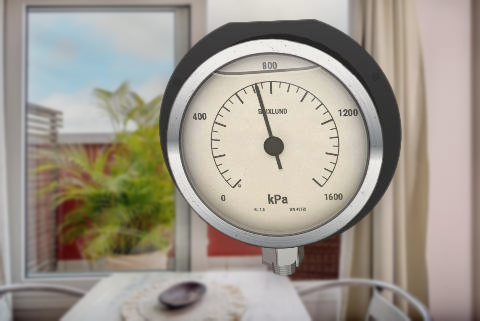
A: 725kPa
